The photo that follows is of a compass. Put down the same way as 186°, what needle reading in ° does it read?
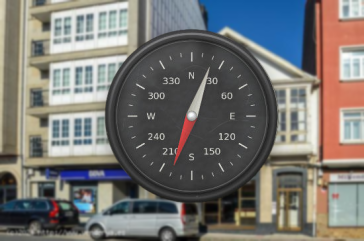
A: 200°
